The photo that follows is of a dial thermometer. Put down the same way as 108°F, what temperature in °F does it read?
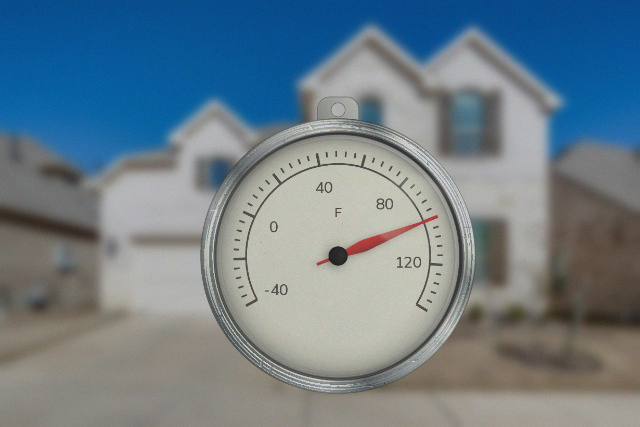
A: 100°F
